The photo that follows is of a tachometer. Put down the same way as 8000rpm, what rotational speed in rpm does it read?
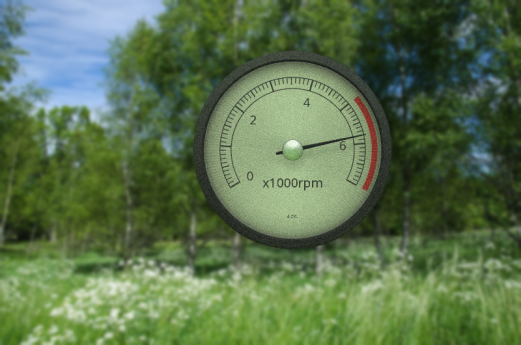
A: 5800rpm
